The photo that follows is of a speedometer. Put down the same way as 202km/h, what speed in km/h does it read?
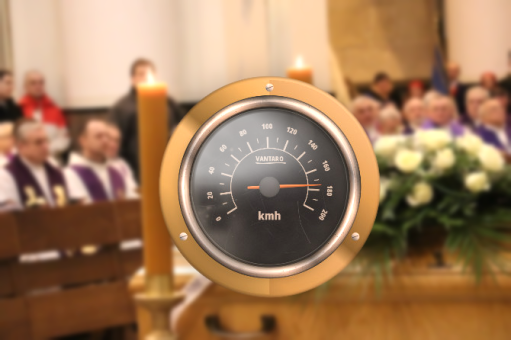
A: 175km/h
